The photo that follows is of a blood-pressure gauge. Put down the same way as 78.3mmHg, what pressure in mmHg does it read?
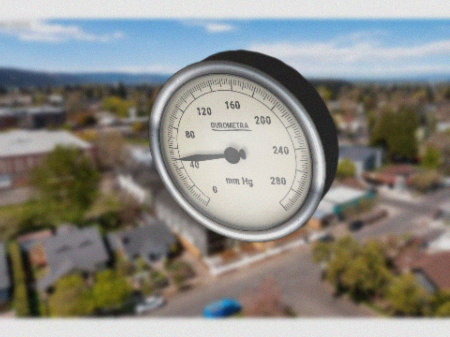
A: 50mmHg
